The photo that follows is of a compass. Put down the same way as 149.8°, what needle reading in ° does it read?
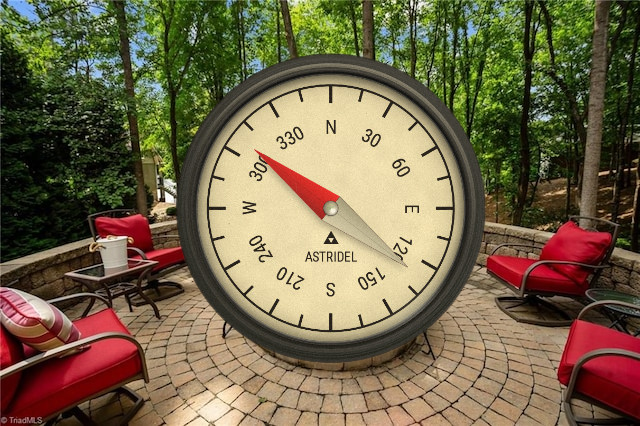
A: 307.5°
